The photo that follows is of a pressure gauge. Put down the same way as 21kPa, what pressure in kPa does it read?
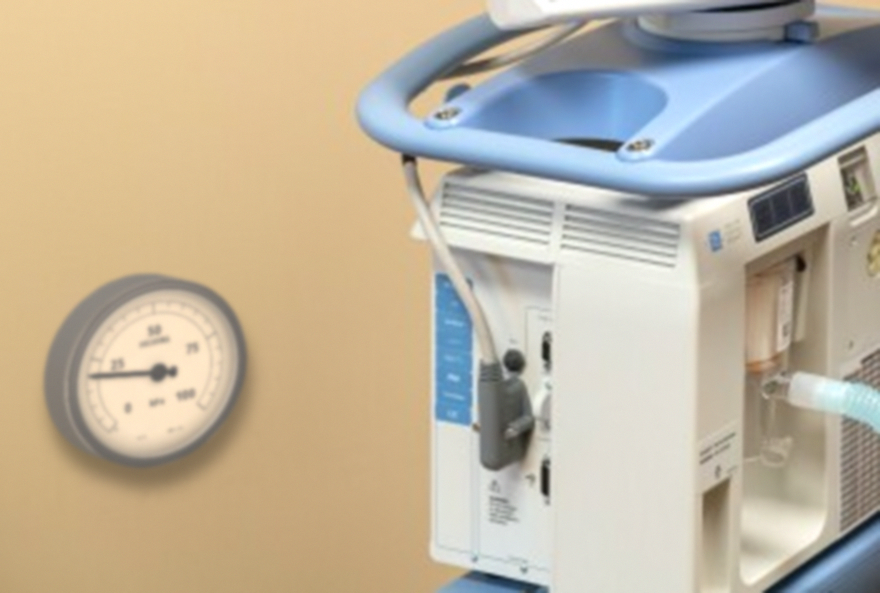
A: 20kPa
